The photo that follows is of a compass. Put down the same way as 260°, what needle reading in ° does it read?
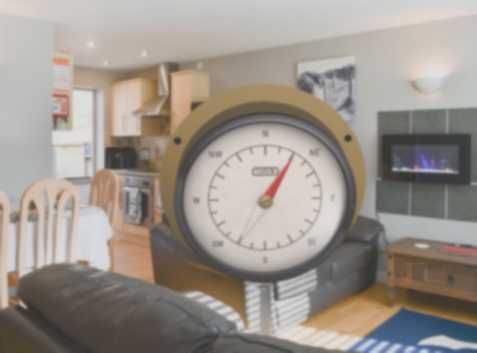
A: 30°
